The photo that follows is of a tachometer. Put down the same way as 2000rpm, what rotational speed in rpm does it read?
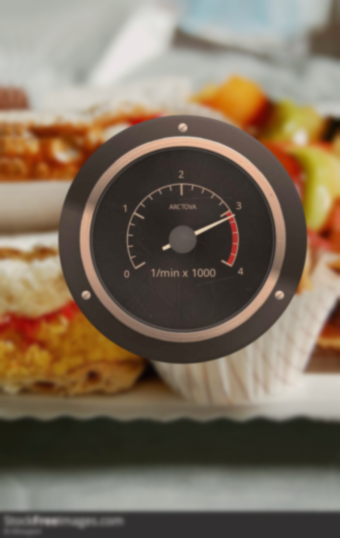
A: 3100rpm
